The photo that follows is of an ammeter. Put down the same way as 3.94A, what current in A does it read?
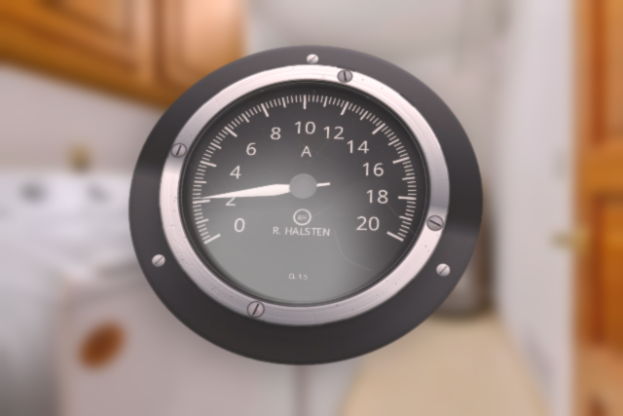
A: 2A
